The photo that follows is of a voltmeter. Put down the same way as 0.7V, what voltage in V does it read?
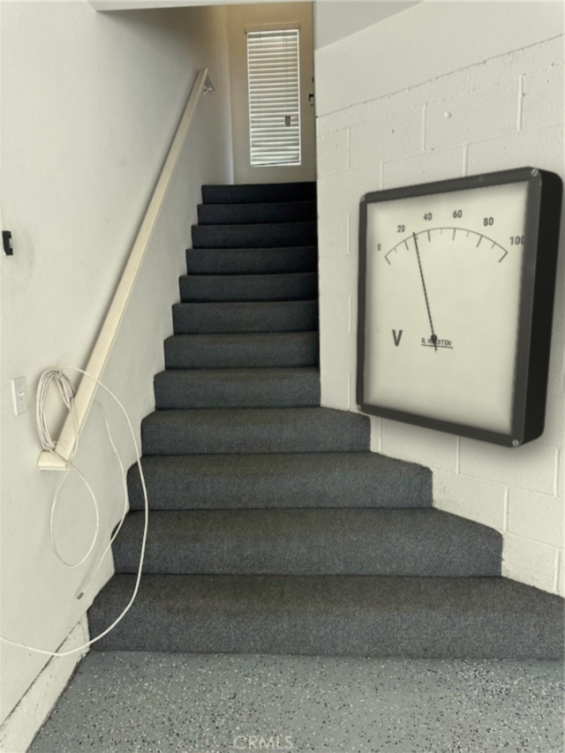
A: 30V
